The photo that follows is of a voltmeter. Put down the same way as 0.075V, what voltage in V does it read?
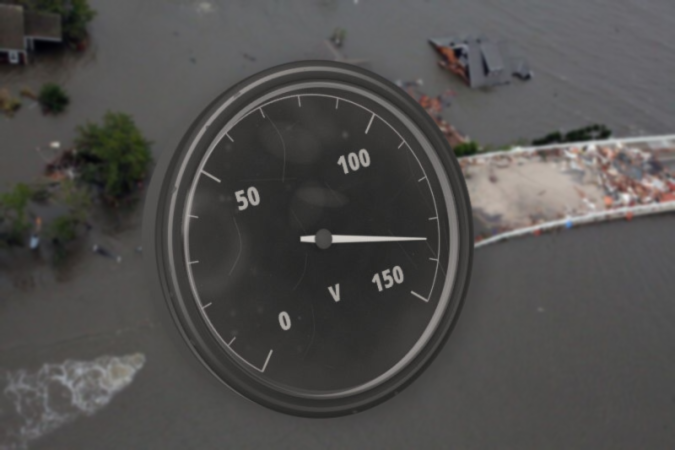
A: 135V
